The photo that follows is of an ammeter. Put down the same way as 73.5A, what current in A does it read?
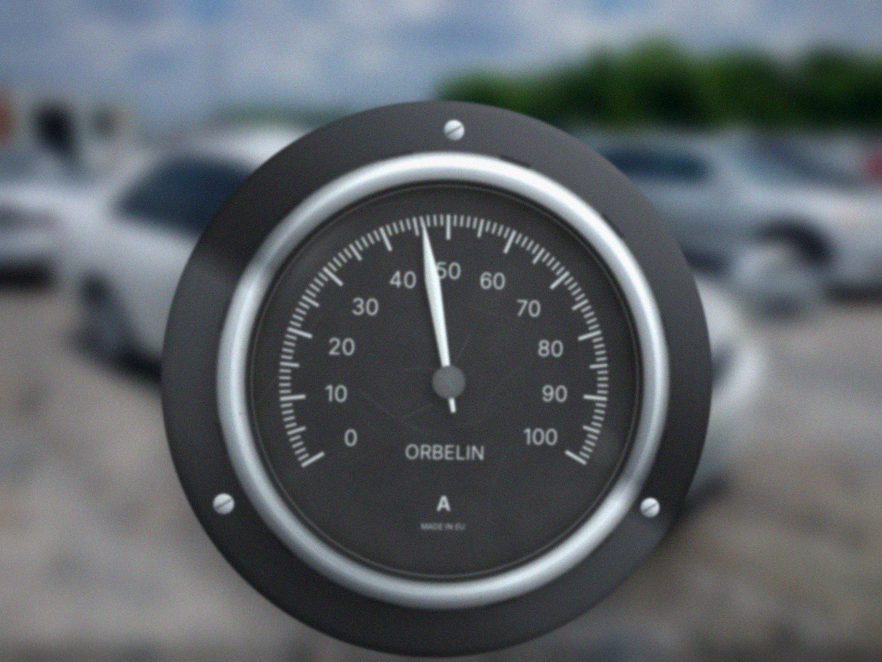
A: 46A
